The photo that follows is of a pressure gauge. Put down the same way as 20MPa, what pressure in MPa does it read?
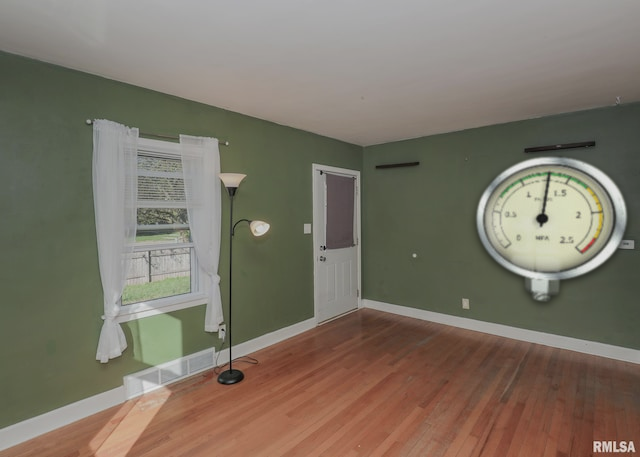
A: 1.3MPa
